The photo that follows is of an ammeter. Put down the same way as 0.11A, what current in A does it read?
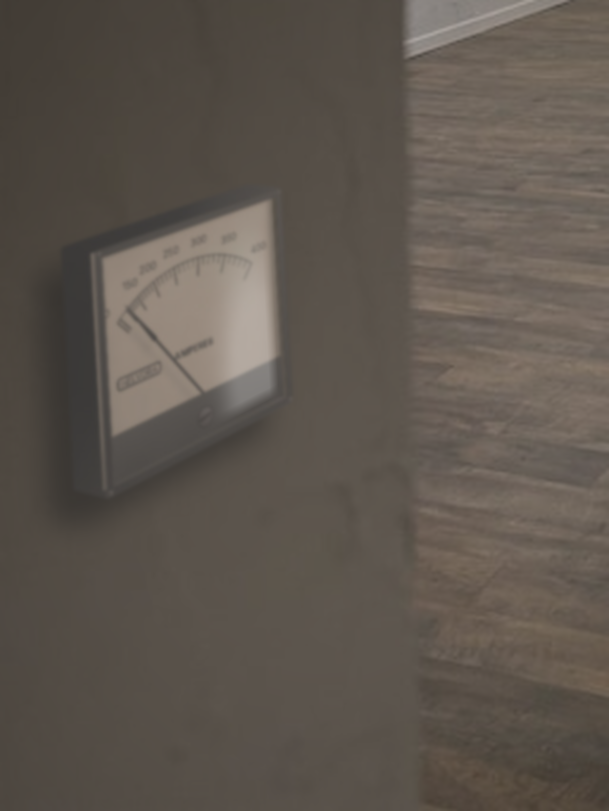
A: 100A
